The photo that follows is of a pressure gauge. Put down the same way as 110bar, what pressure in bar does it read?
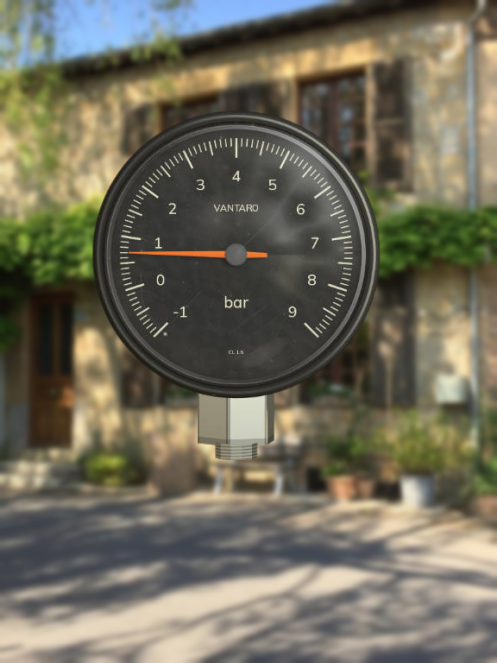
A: 0.7bar
